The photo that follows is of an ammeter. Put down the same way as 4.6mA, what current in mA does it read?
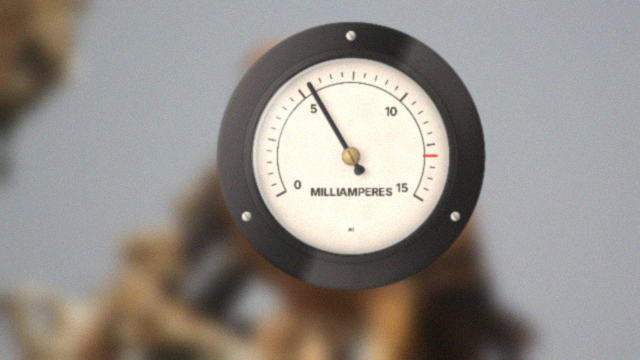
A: 5.5mA
